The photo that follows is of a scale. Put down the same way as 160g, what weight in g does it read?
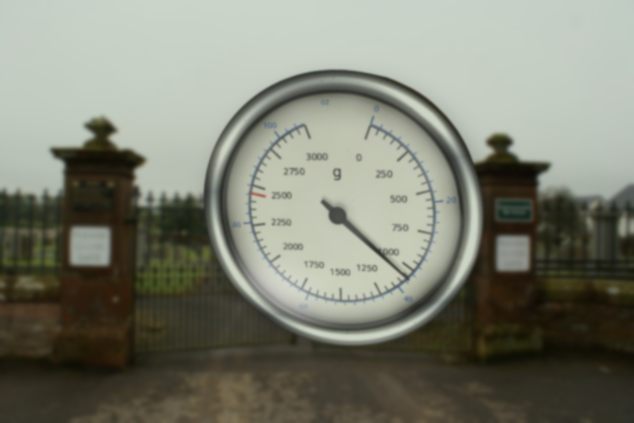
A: 1050g
